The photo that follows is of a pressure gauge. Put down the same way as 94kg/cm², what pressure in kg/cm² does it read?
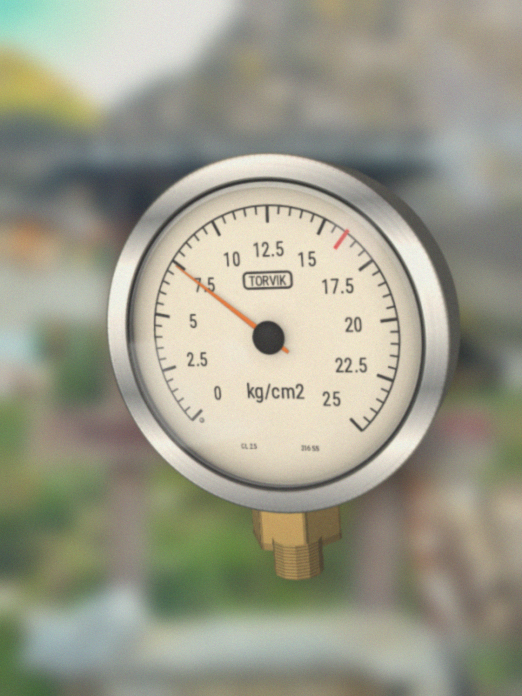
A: 7.5kg/cm²
